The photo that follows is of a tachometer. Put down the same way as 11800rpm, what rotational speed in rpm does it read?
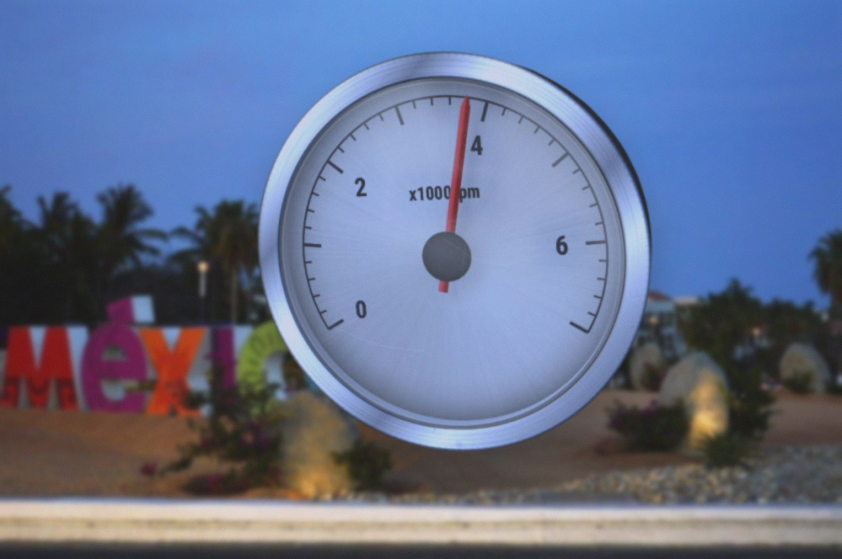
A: 3800rpm
